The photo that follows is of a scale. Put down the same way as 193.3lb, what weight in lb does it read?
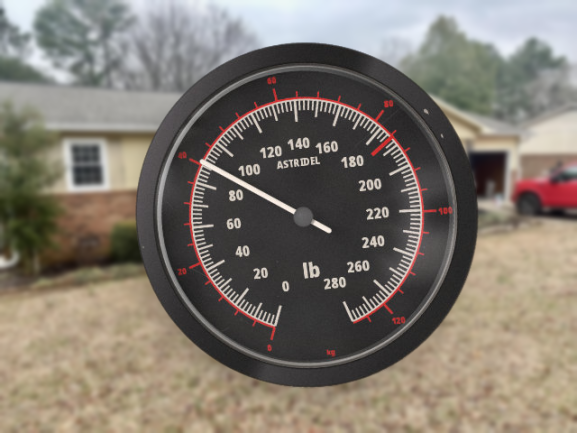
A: 90lb
